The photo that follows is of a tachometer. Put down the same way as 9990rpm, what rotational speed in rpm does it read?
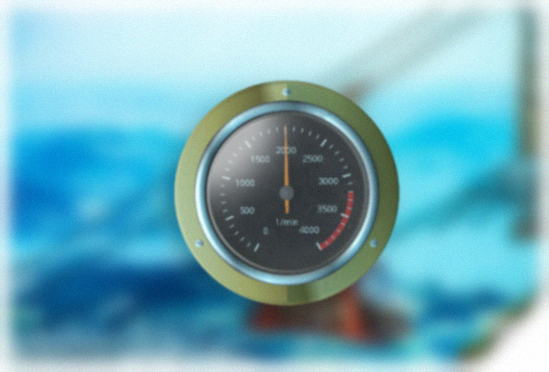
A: 2000rpm
